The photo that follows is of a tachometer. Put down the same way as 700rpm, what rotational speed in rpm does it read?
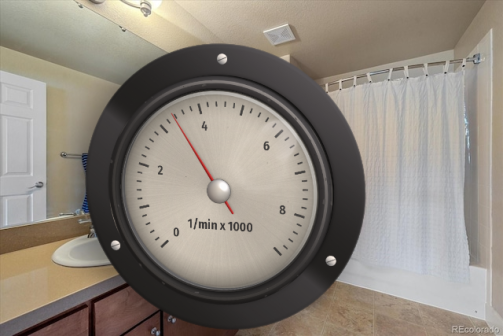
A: 3400rpm
